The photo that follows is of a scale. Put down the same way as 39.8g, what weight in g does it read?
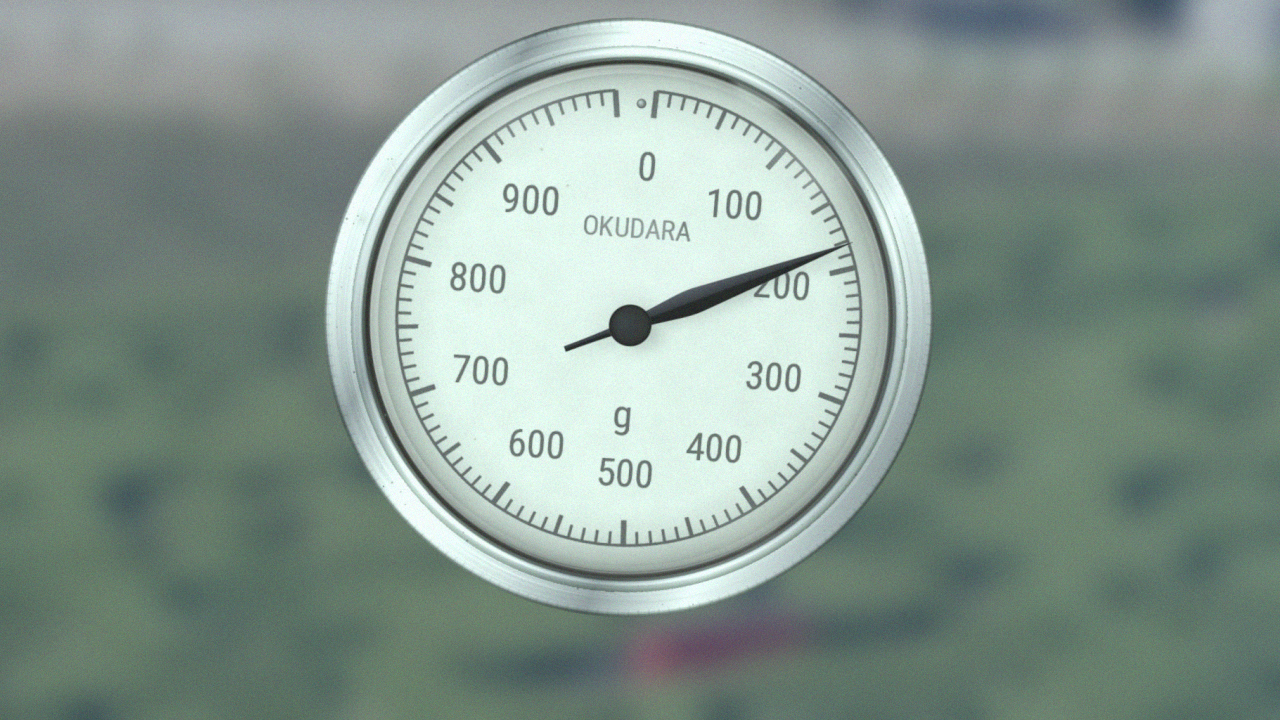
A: 180g
